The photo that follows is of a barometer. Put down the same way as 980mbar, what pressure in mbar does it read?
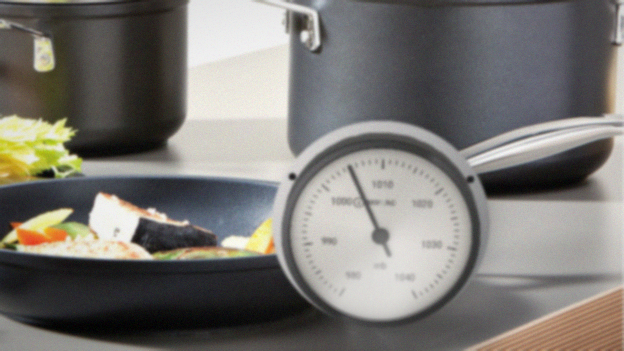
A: 1005mbar
